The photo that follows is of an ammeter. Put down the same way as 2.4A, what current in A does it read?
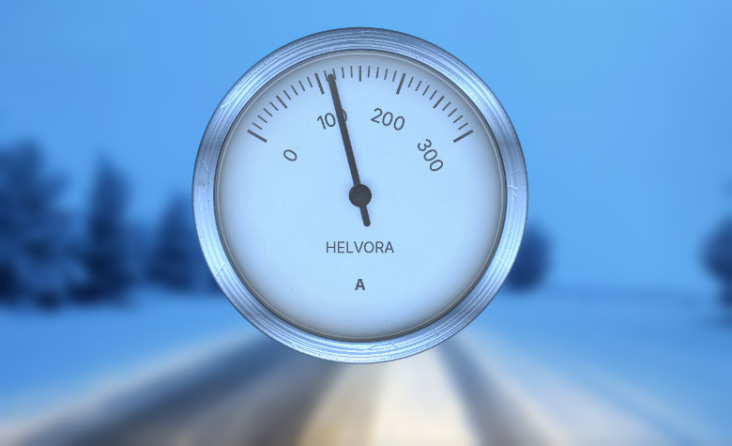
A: 115A
